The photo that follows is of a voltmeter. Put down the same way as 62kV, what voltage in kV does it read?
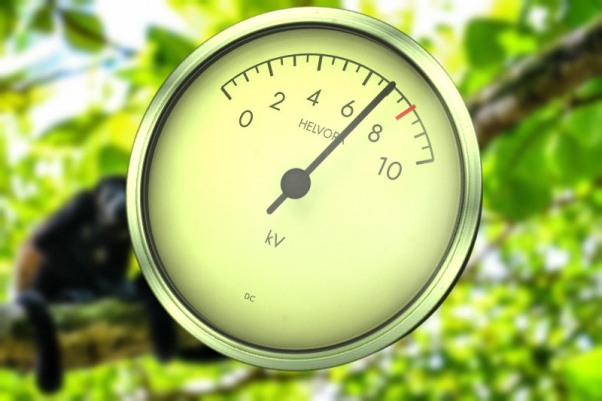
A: 7kV
